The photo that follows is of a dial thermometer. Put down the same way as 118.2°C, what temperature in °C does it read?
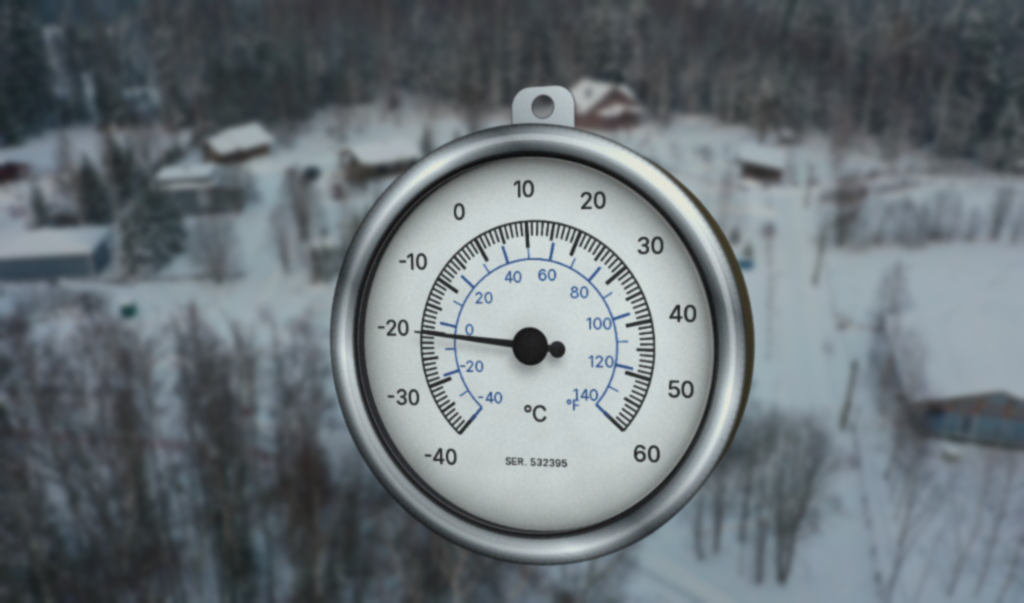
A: -20°C
